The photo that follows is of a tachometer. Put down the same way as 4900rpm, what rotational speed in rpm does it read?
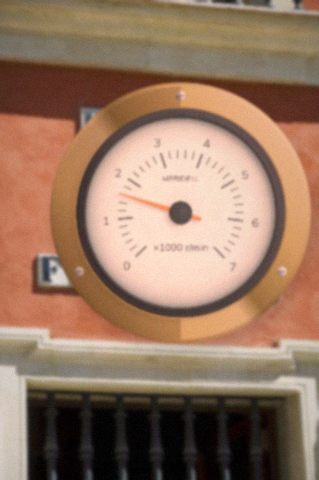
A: 1600rpm
